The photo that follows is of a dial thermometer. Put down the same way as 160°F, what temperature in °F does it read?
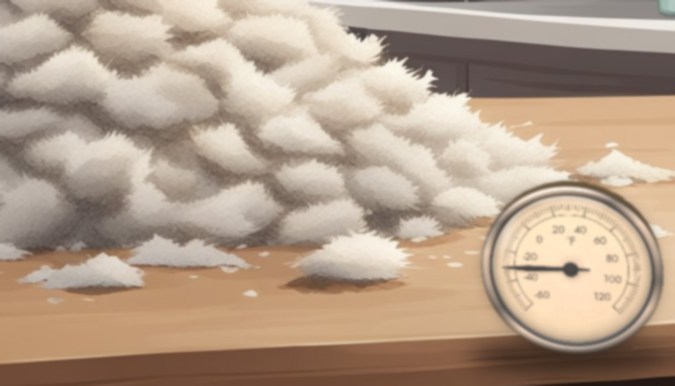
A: -30°F
